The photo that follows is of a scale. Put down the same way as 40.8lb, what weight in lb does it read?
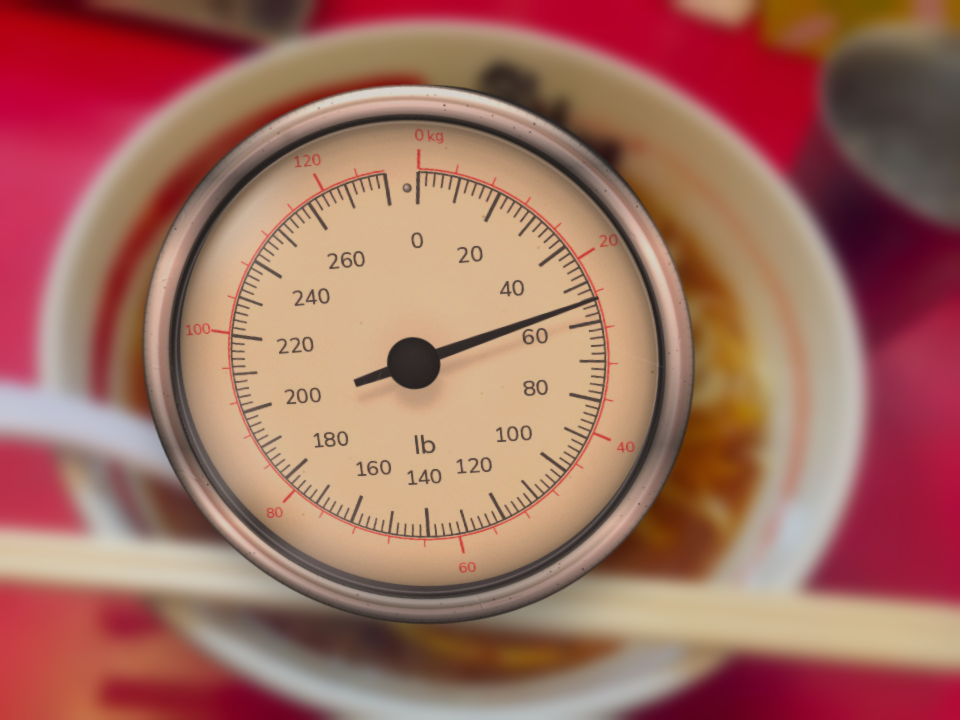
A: 54lb
